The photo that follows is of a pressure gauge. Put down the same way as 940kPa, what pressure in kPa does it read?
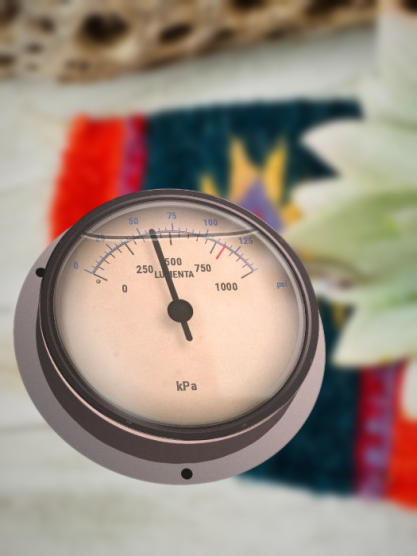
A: 400kPa
